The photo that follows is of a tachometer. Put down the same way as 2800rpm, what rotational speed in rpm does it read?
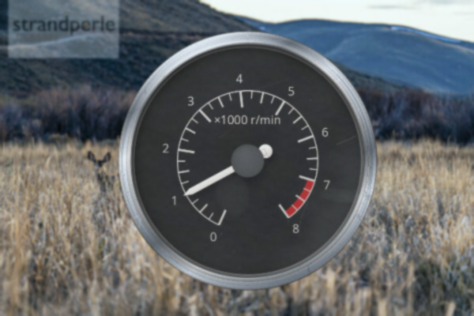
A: 1000rpm
